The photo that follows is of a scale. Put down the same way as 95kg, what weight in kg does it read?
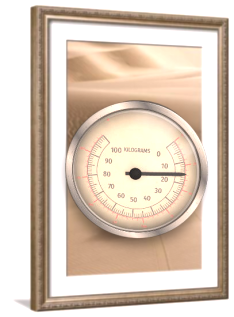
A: 15kg
